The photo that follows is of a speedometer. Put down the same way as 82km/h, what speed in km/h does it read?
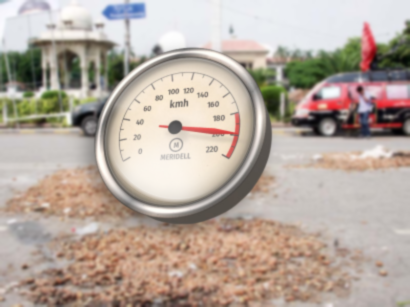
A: 200km/h
